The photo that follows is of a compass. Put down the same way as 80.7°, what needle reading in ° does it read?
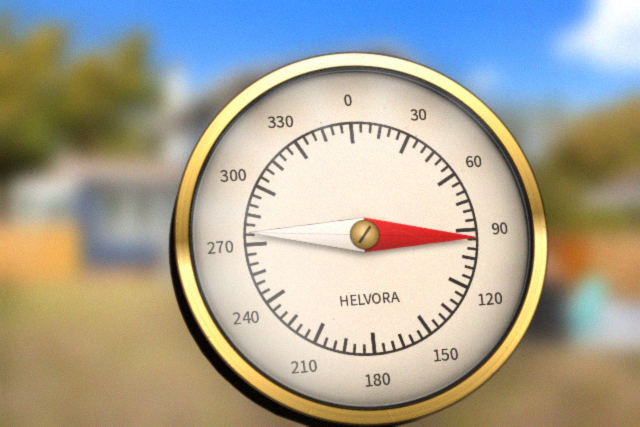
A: 95°
